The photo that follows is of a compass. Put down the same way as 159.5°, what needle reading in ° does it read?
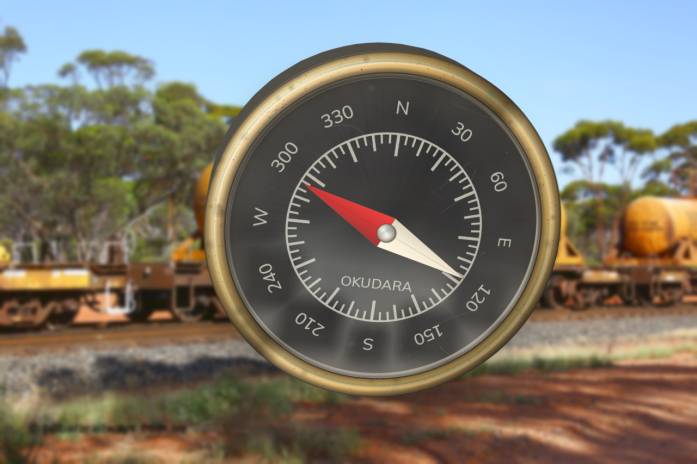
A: 295°
